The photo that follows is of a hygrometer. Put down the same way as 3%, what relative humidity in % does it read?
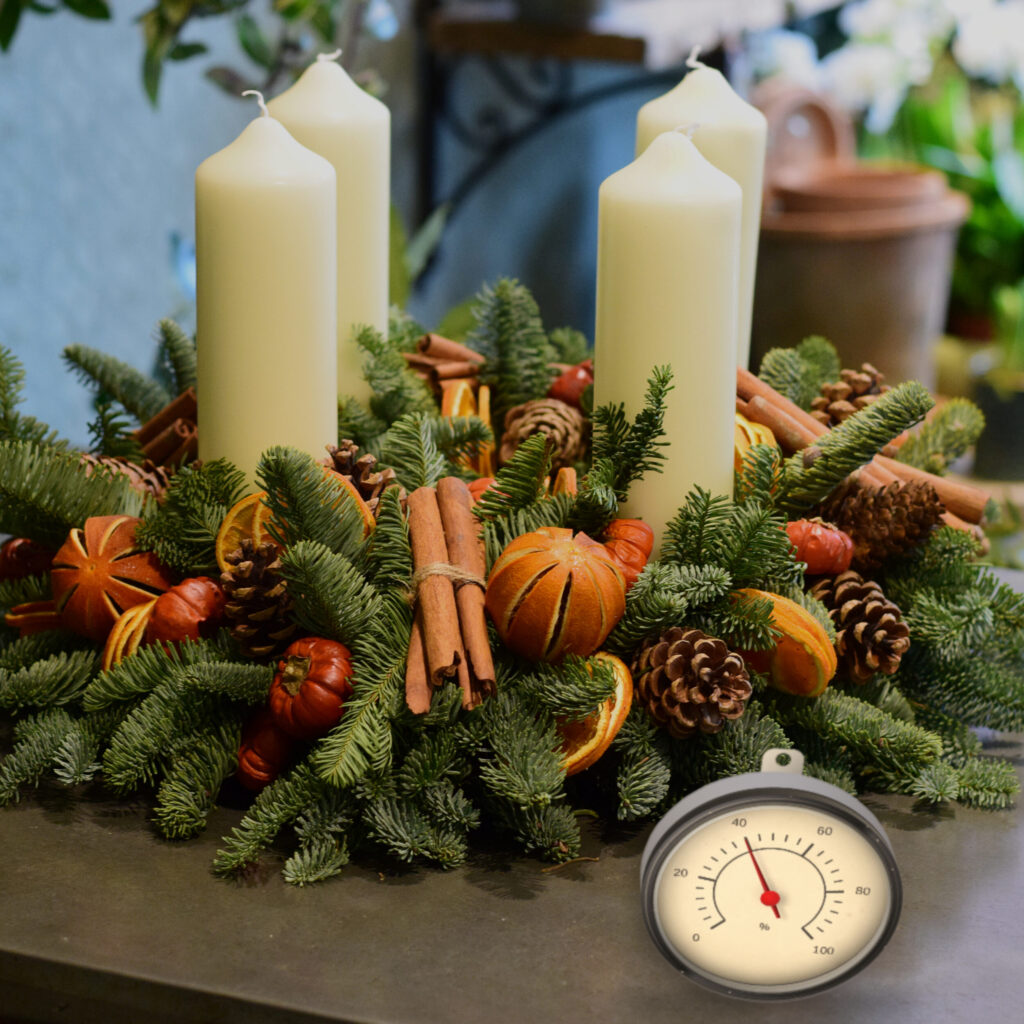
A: 40%
